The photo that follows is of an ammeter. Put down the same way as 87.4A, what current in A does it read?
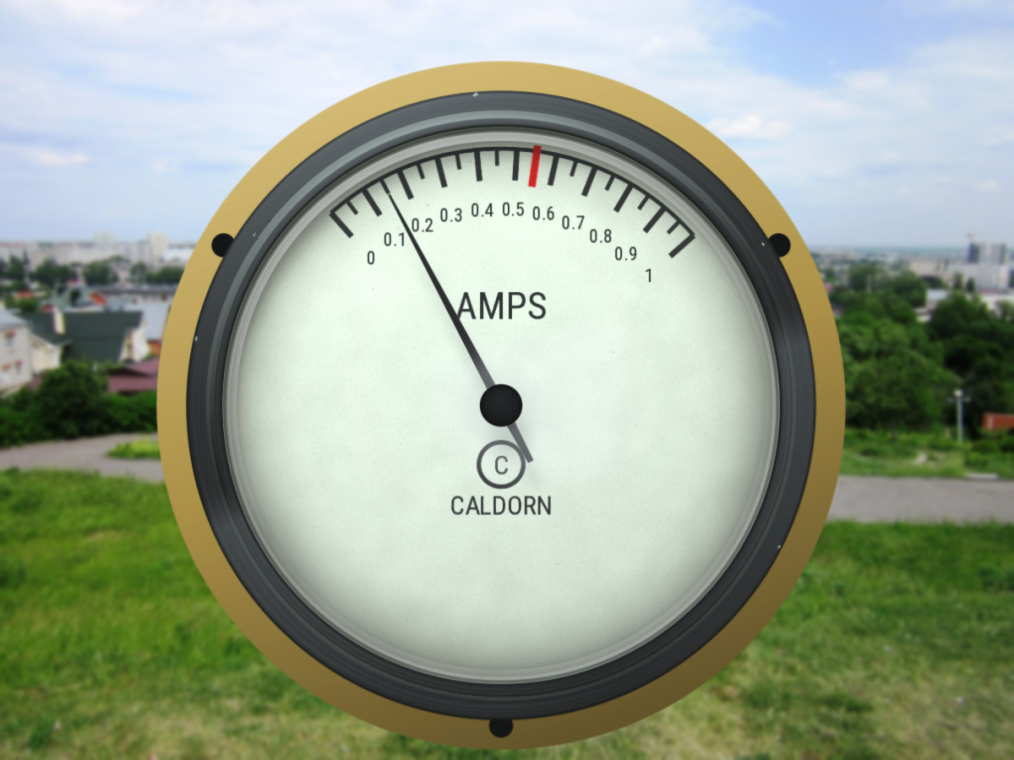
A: 0.15A
